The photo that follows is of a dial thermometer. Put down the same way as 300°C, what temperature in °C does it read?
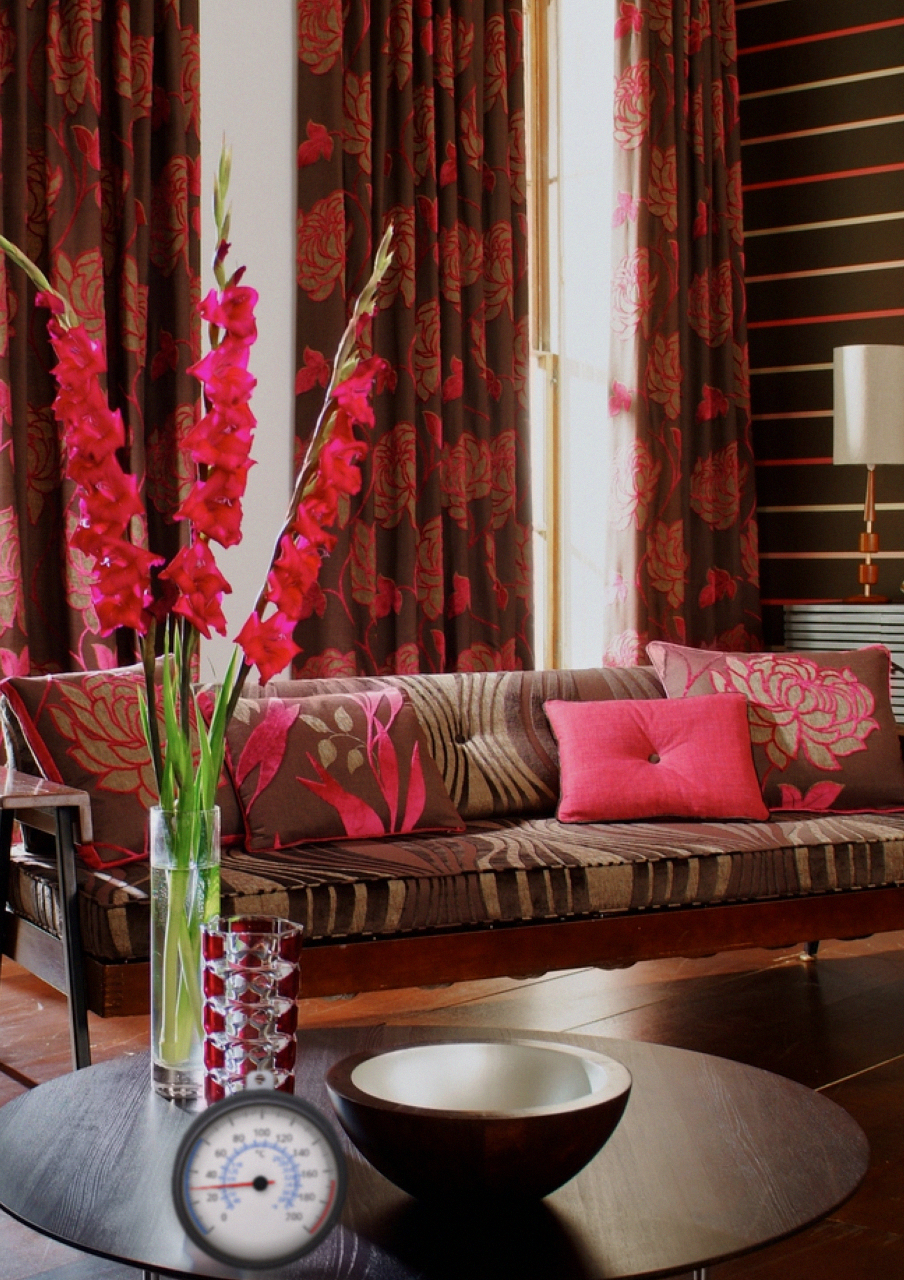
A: 30°C
